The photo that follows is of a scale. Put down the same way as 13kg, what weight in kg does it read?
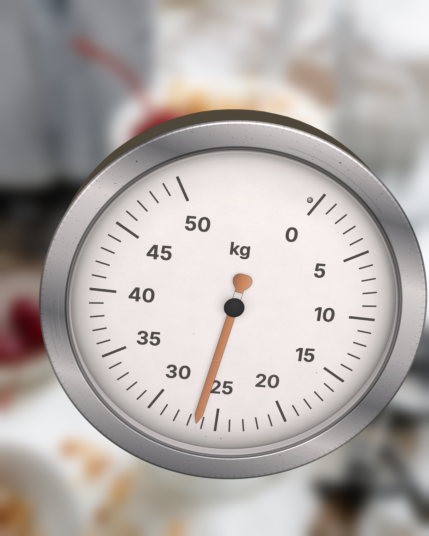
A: 26.5kg
